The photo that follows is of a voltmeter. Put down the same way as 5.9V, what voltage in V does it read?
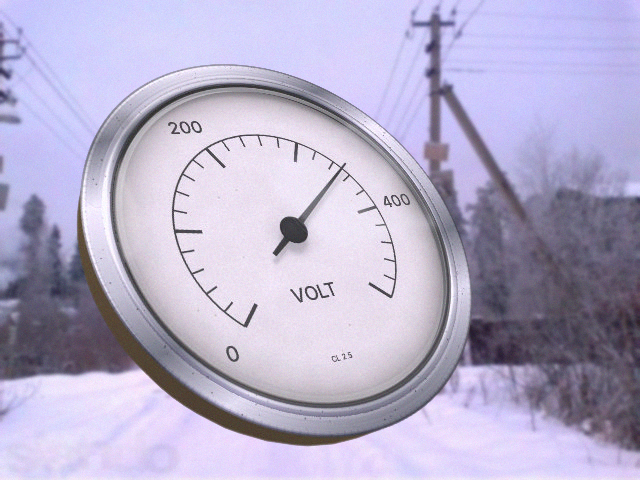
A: 350V
